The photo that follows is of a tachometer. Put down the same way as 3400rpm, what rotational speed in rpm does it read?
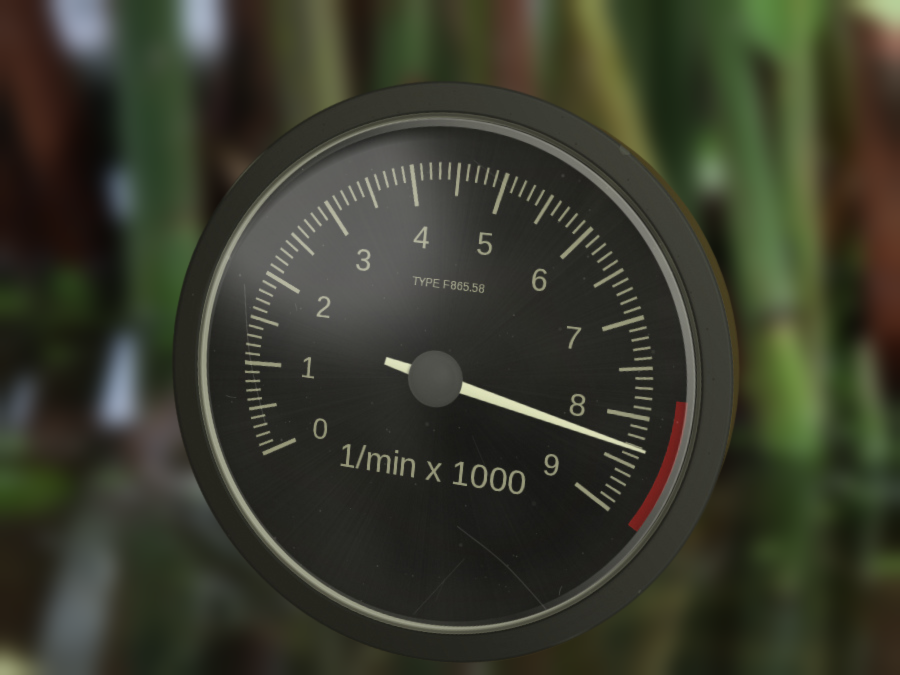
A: 8300rpm
